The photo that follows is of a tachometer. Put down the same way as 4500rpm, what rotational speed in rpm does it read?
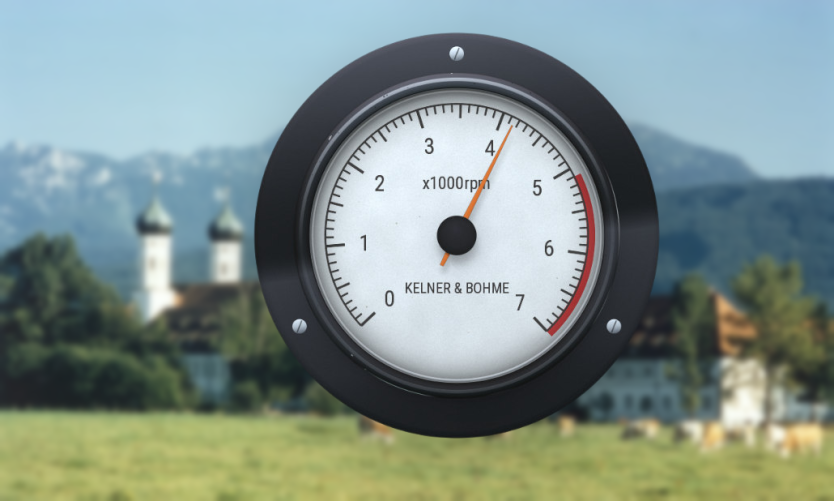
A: 4150rpm
